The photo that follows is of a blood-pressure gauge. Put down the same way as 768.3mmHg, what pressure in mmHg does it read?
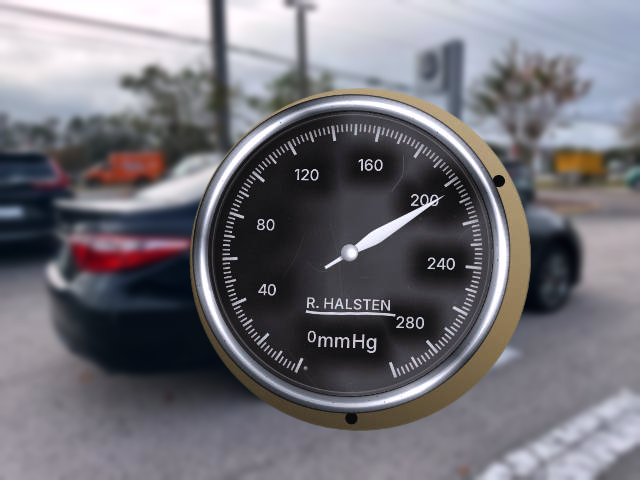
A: 204mmHg
